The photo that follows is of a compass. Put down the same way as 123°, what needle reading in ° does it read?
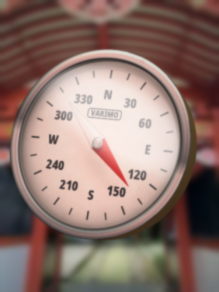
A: 135°
